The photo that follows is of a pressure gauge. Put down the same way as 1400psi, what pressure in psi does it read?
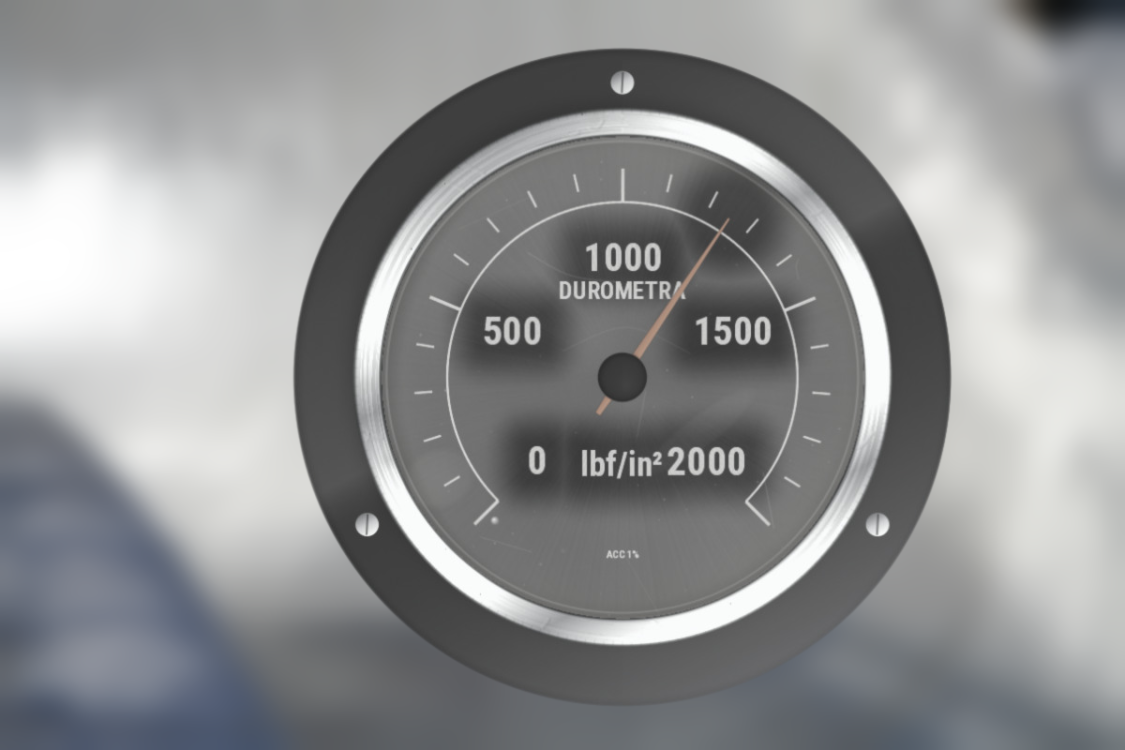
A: 1250psi
